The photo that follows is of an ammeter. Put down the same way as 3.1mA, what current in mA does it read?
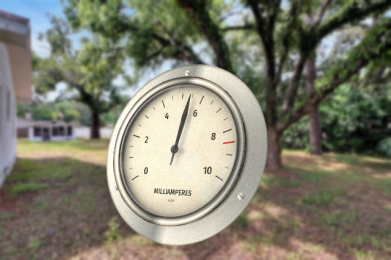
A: 5.5mA
